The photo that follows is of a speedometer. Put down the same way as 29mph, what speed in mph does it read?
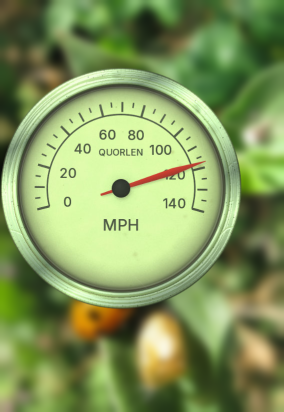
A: 117.5mph
